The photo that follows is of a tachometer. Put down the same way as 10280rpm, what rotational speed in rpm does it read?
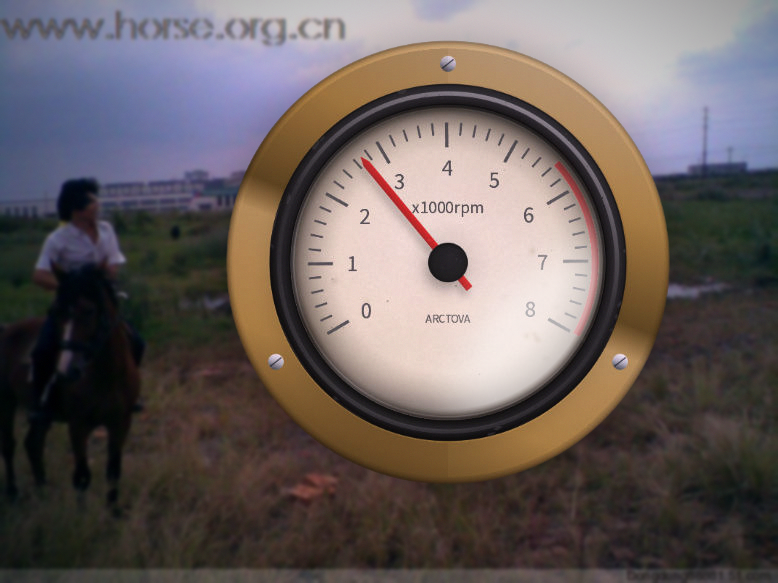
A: 2700rpm
